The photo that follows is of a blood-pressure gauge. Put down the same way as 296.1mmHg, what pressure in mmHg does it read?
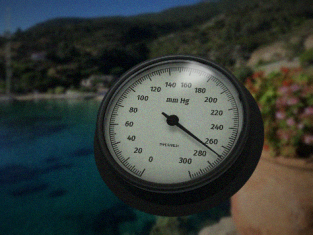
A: 270mmHg
